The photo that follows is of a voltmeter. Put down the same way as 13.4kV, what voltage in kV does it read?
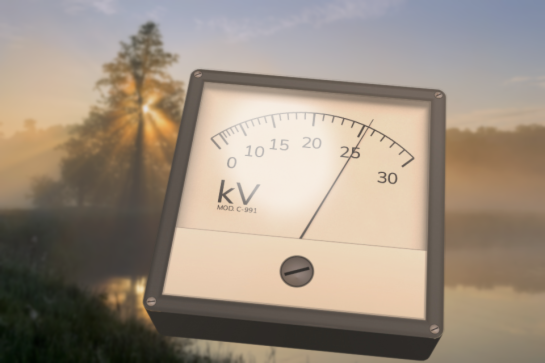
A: 25.5kV
